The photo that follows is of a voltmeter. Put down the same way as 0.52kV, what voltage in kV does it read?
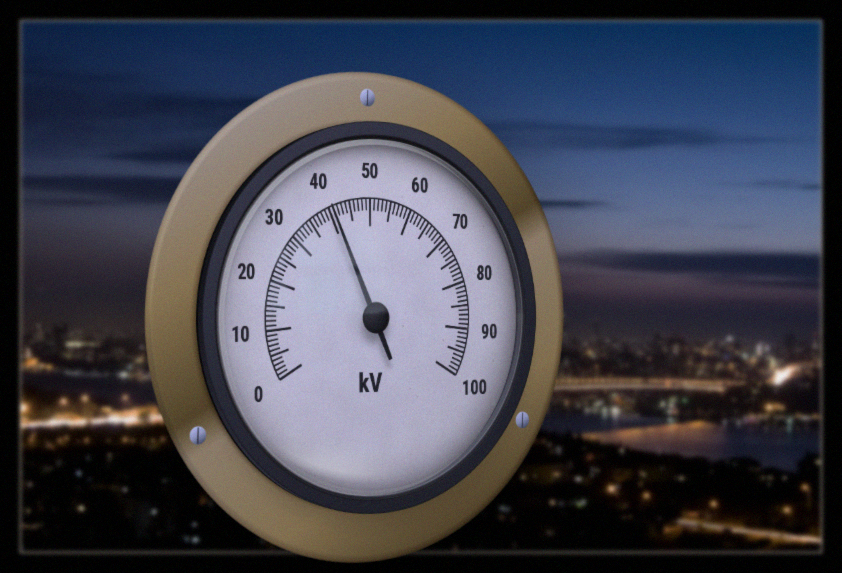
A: 40kV
